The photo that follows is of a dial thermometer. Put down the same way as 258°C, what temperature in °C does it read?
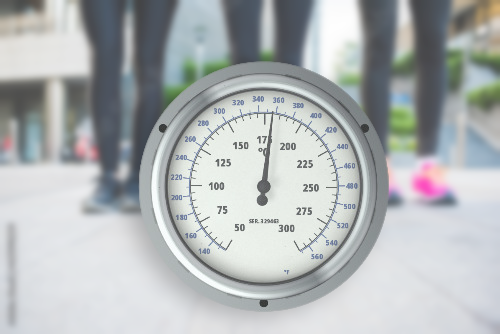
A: 180°C
